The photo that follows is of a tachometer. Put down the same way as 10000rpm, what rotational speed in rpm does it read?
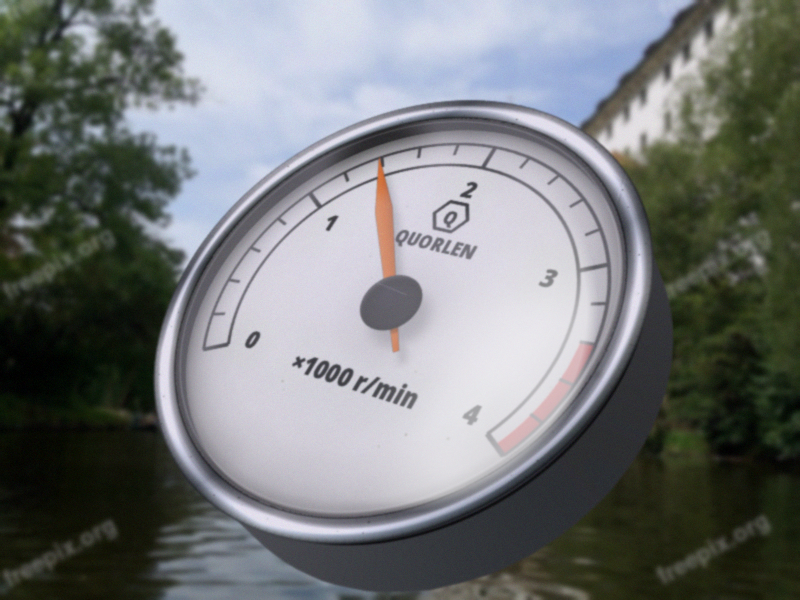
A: 1400rpm
